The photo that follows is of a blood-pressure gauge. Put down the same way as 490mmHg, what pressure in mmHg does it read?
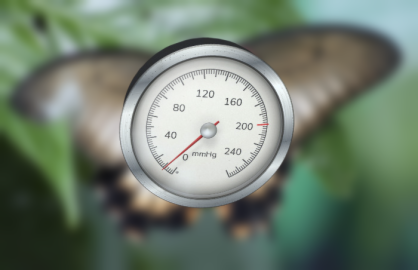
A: 10mmHg
